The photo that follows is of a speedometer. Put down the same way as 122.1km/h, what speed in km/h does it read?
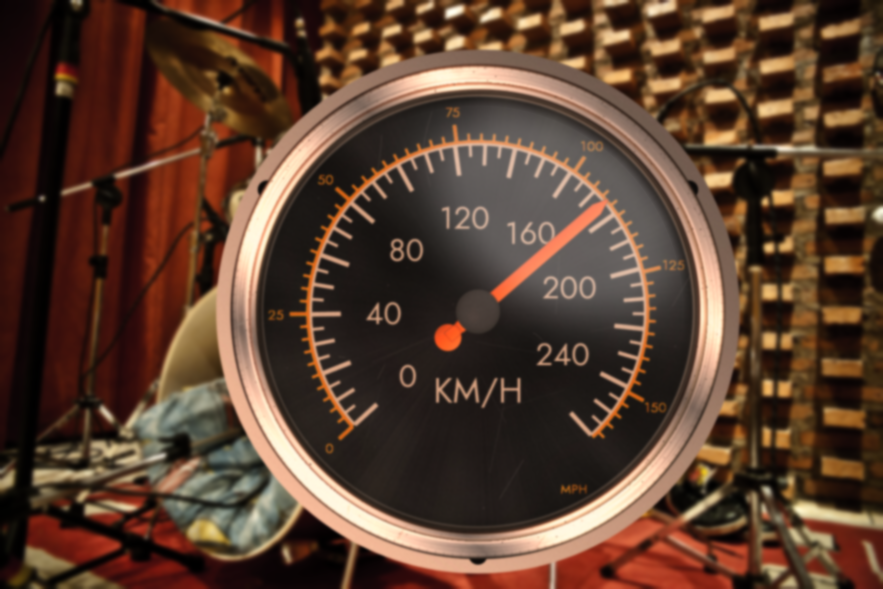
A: 175km/h
